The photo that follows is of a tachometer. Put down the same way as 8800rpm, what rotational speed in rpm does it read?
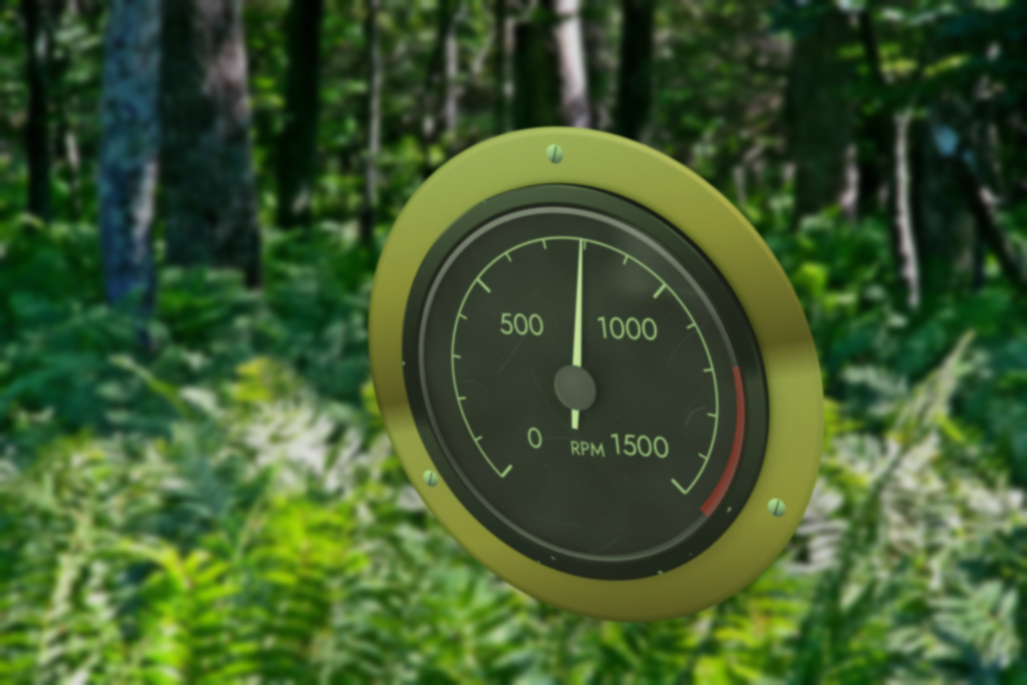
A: 800rpm
